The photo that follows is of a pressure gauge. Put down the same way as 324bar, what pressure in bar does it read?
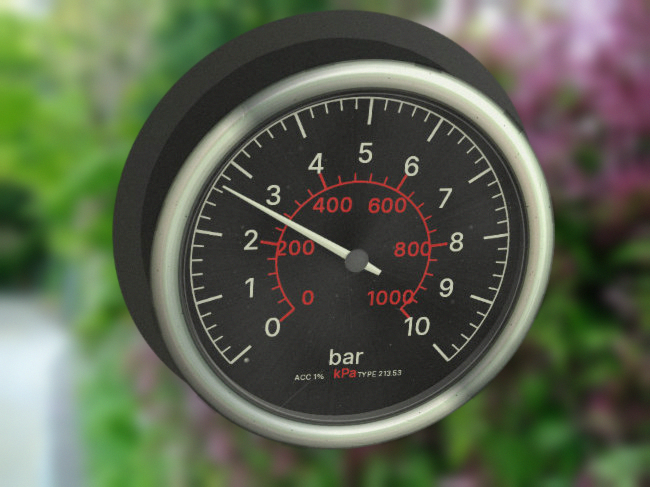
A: 2.7bar
